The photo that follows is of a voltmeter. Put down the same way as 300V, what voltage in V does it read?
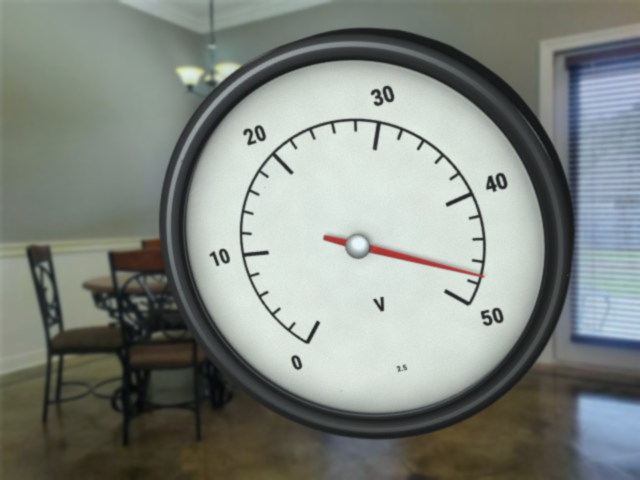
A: 47V
